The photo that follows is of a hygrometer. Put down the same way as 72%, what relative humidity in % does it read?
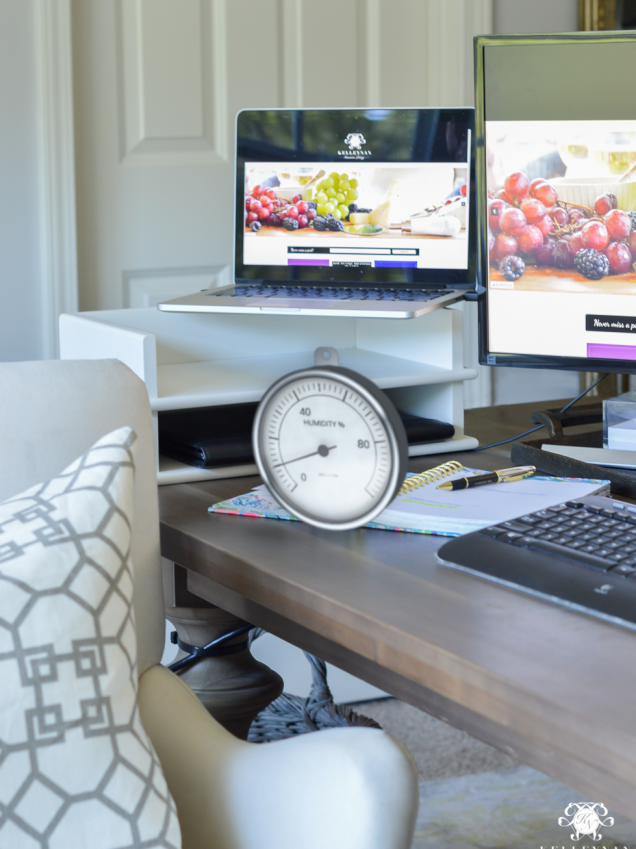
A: 10%
